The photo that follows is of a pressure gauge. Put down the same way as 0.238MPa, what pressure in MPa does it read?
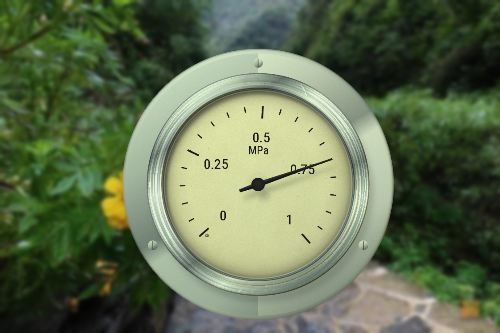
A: 0.75MPa
